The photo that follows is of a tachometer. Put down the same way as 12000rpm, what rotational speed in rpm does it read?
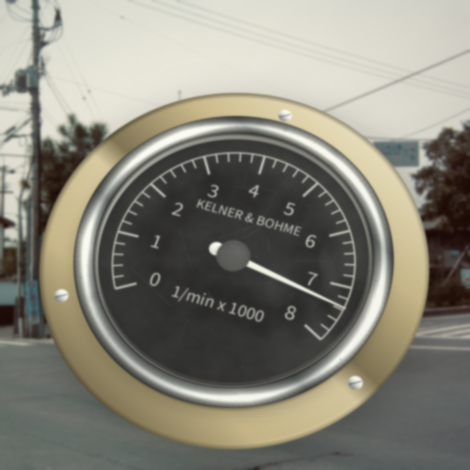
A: 7400rpm
